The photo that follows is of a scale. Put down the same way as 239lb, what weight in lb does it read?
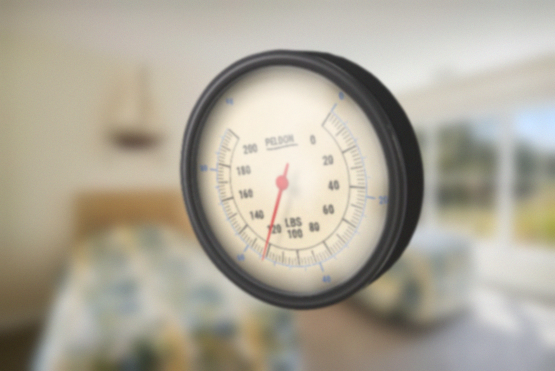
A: 120lb
